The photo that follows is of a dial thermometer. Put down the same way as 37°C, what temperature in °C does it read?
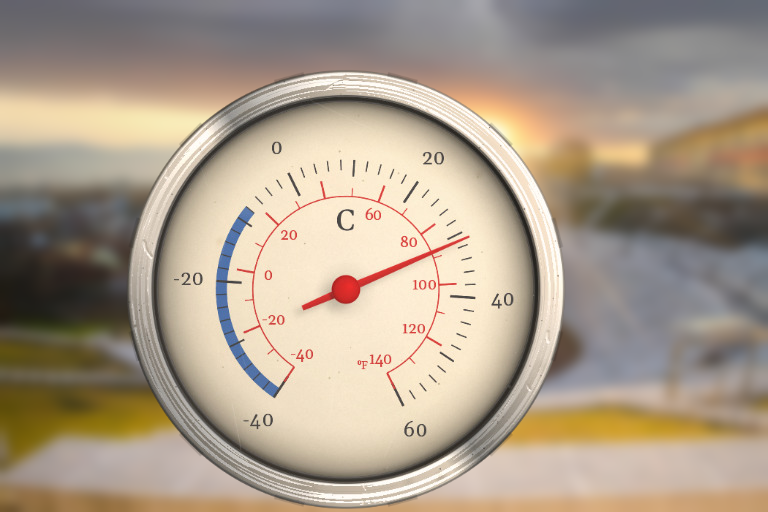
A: 31°C
